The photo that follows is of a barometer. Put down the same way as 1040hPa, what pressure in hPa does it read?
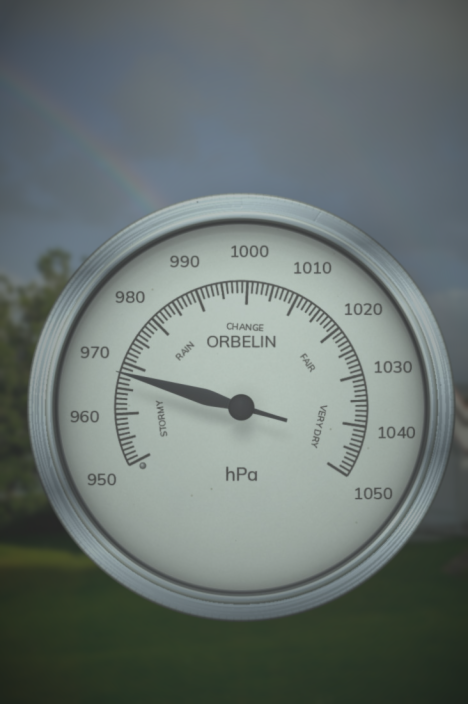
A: 968hPa
